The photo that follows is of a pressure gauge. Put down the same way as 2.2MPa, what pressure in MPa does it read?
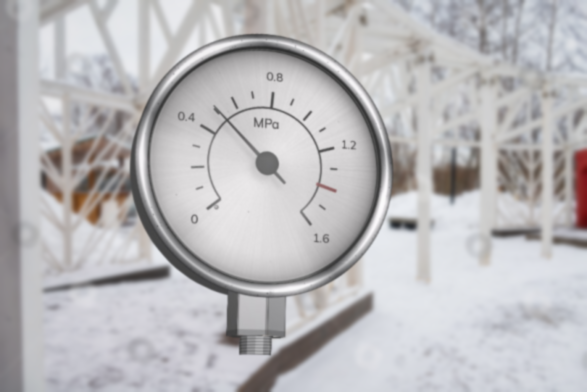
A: 0.5MPa
